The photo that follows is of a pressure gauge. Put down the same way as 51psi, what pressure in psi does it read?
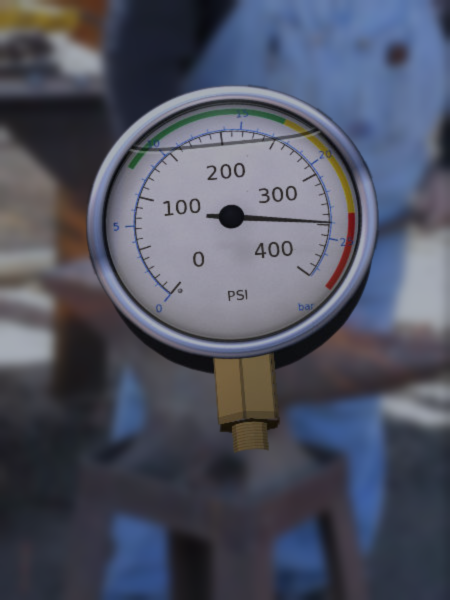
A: 350psi
